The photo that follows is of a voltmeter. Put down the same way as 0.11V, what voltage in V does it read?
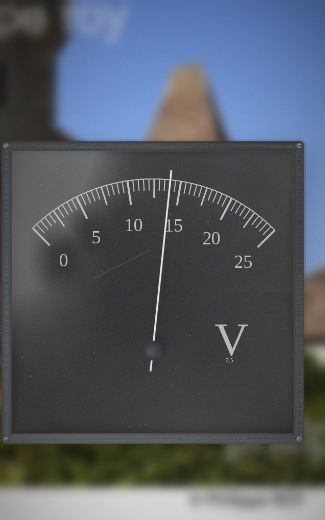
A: 14V
